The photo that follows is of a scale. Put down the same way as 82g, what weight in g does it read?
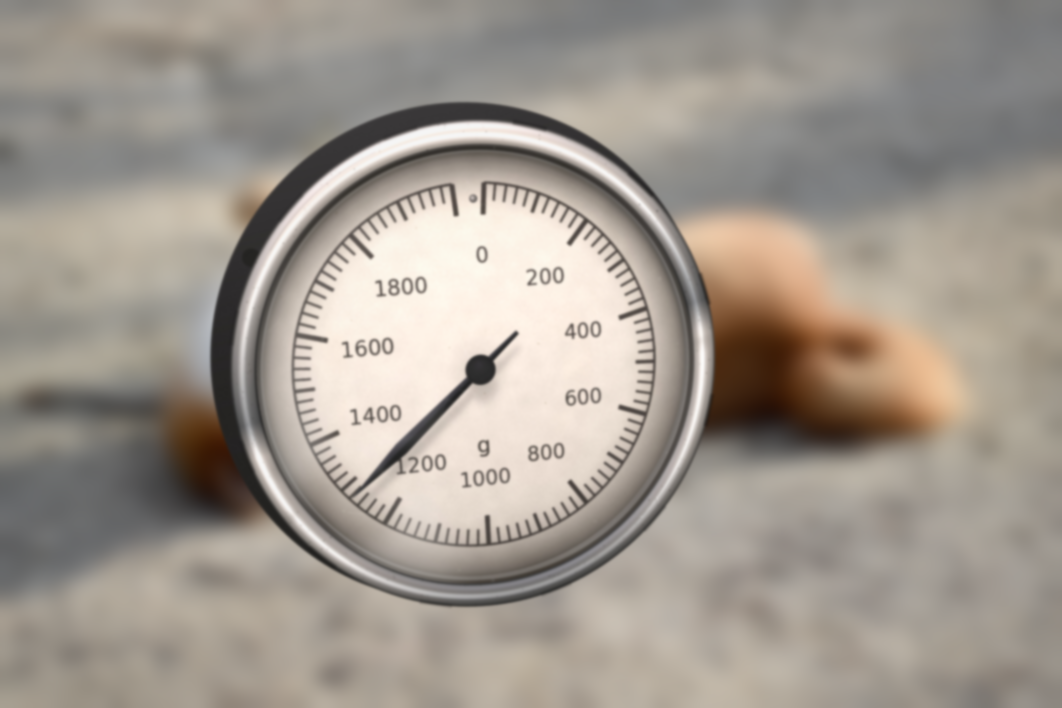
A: 1280g
